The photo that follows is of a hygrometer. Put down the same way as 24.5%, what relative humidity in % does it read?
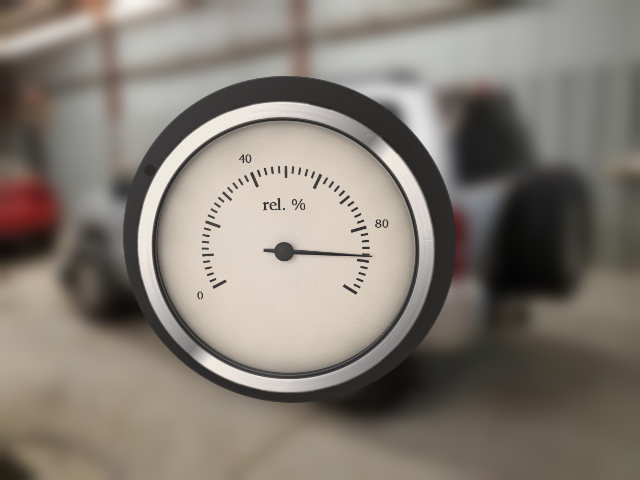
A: 88%
